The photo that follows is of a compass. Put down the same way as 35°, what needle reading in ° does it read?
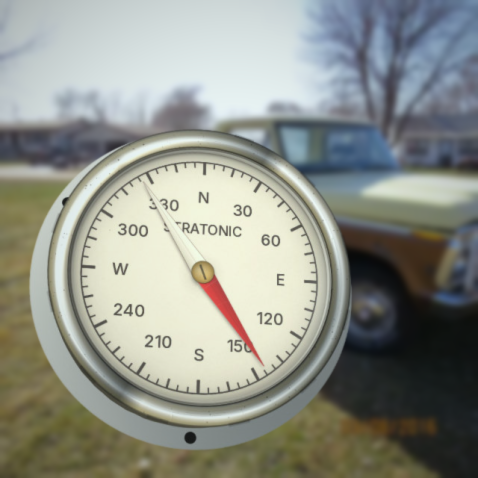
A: 145°
